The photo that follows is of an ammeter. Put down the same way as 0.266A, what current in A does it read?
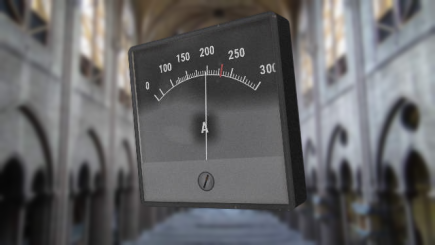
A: 200A
